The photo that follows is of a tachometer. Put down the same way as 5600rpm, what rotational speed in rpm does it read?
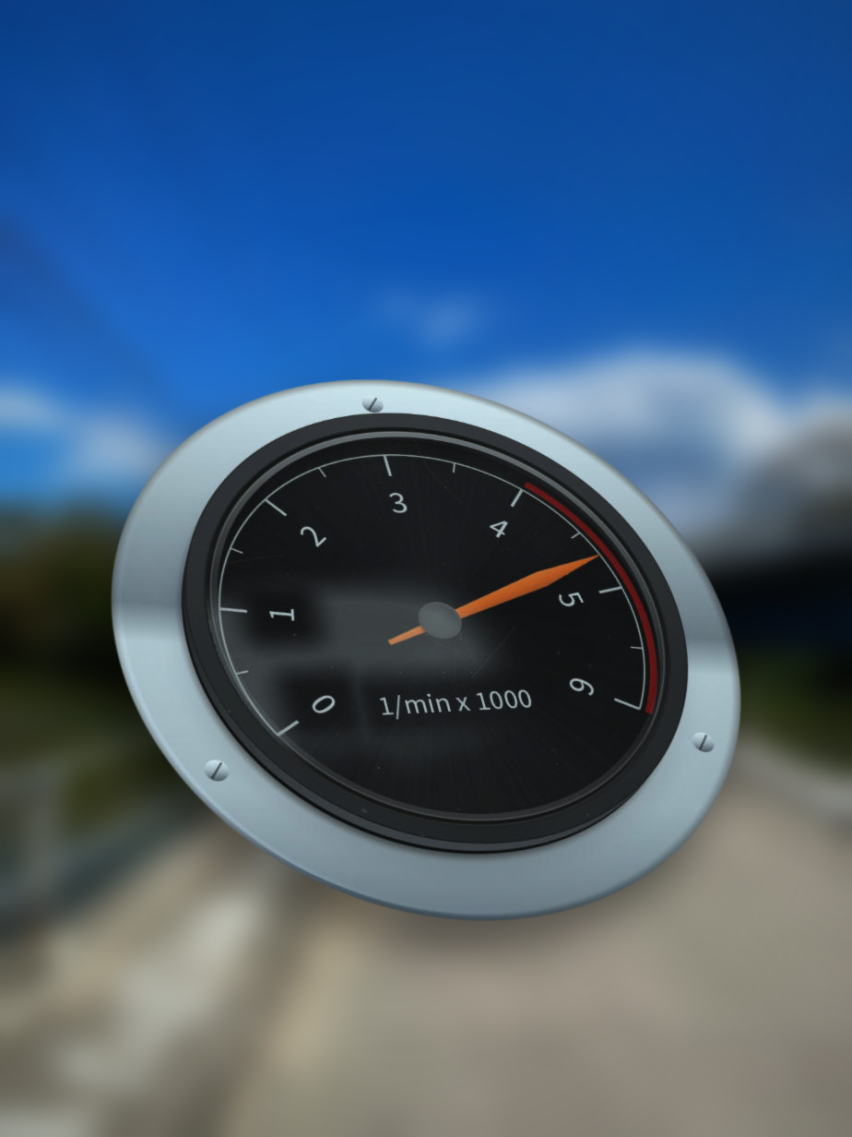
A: 4750rpm
